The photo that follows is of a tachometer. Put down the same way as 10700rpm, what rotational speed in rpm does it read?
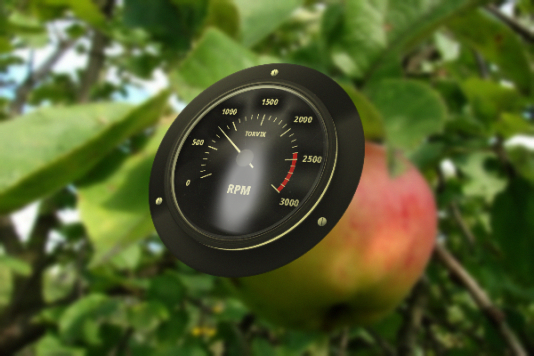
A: 800rpm
